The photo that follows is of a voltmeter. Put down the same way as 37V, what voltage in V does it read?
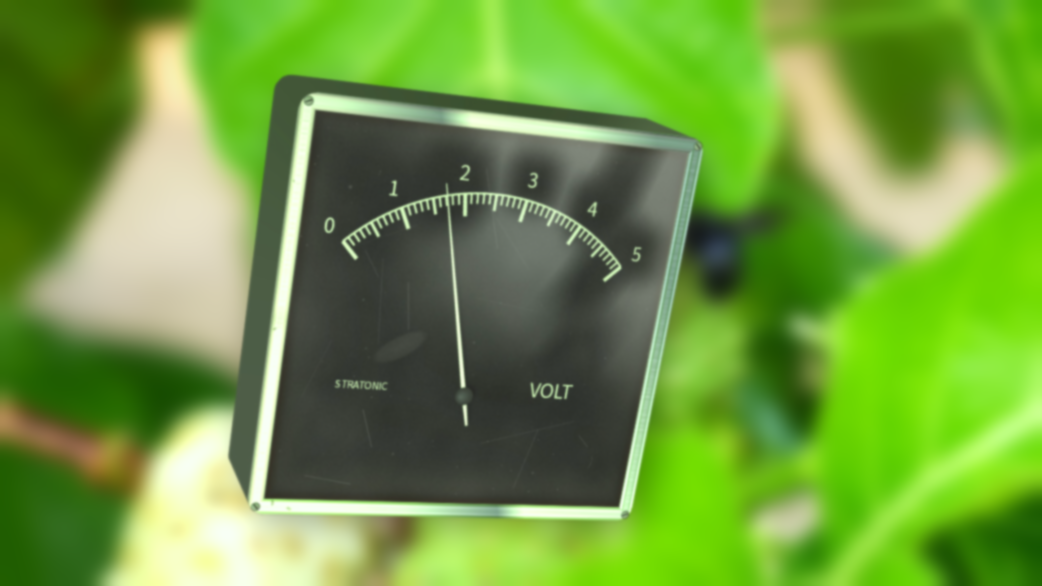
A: 1.7V
